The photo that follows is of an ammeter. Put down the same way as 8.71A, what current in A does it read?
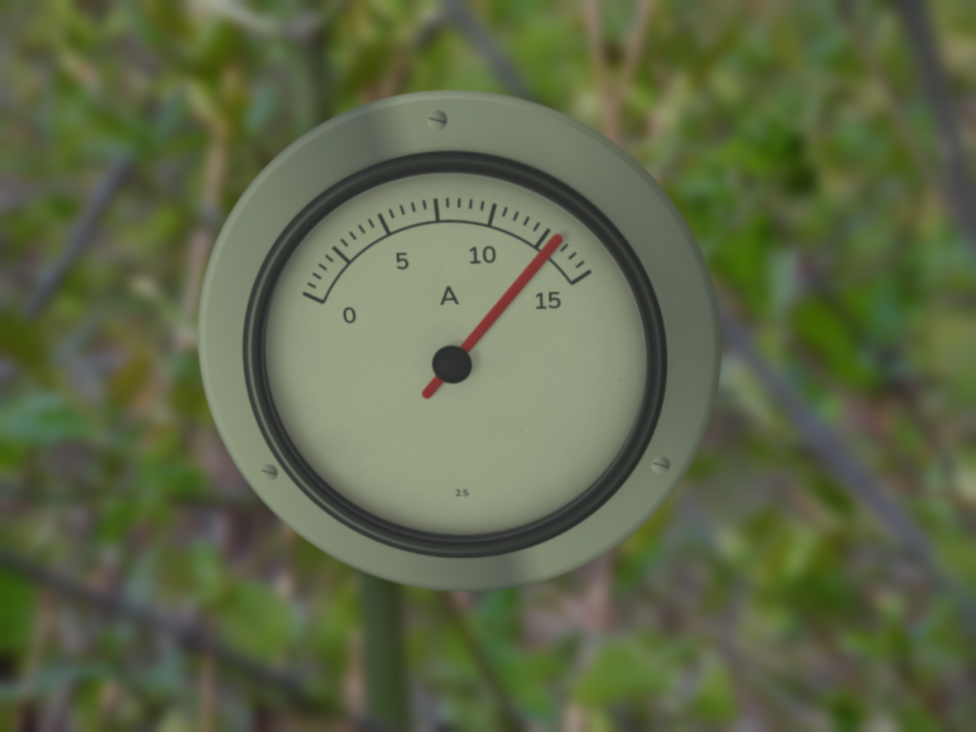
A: 13A
